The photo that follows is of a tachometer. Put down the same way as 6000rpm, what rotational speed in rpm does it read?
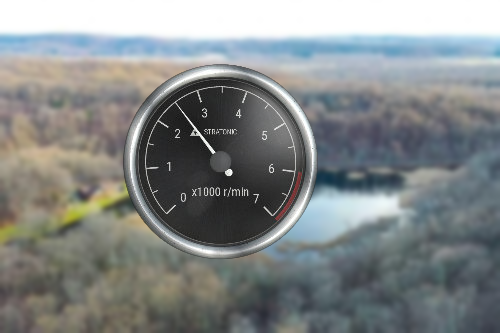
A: 2500rpm
